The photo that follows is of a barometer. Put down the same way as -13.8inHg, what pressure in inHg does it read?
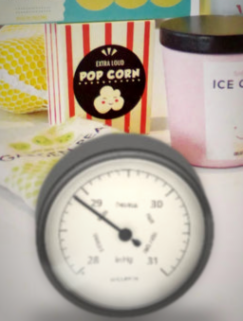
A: 28.9inHg
